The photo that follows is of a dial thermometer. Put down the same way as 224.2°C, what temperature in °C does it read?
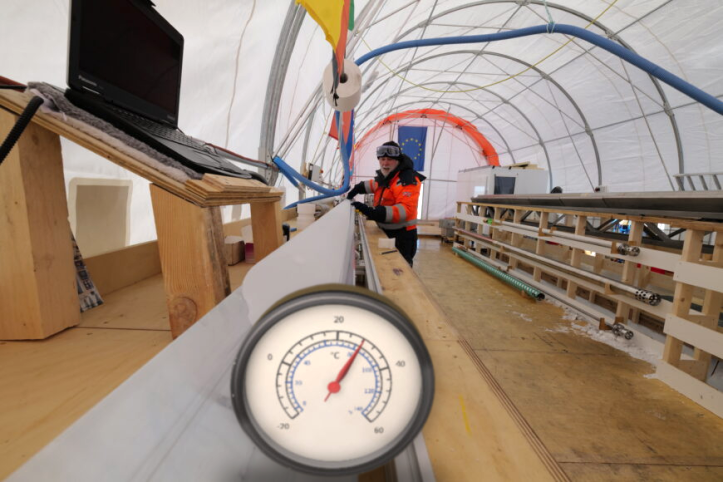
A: 28°C
